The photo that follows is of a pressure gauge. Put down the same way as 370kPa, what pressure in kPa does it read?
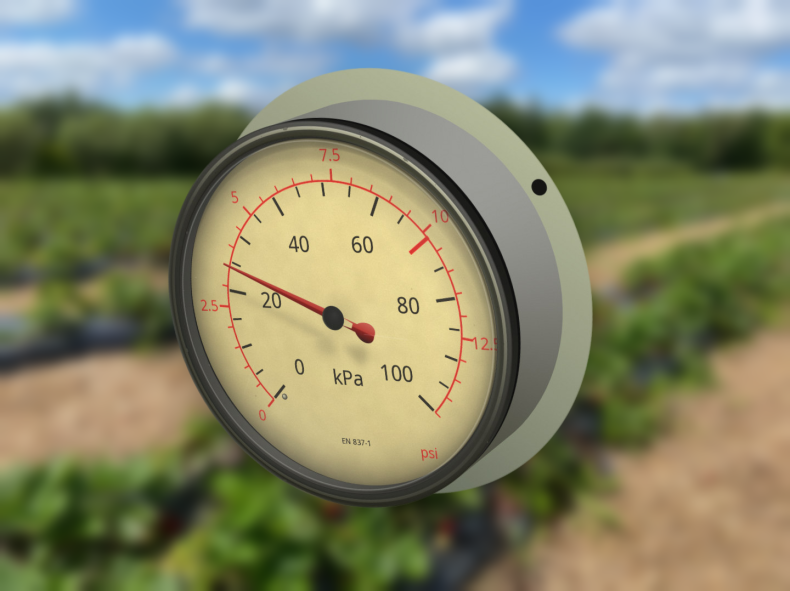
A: 25kPa
